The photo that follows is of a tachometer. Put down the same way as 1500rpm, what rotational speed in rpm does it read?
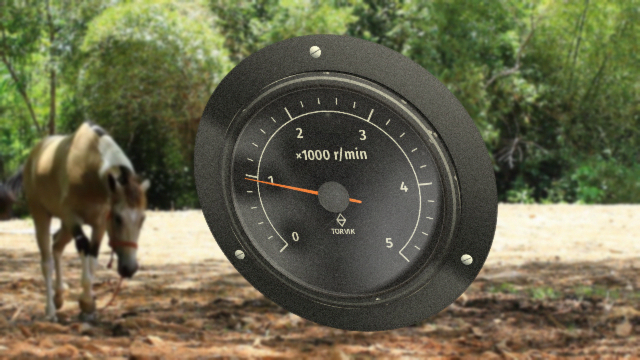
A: 1000rpm
